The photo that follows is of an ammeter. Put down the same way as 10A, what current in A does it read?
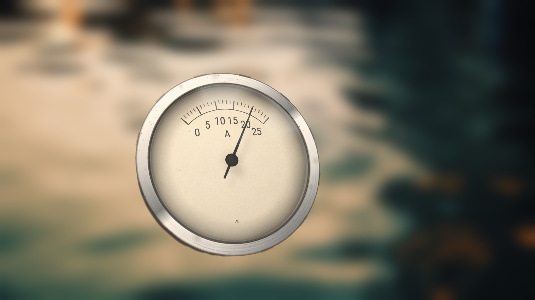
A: 20A
